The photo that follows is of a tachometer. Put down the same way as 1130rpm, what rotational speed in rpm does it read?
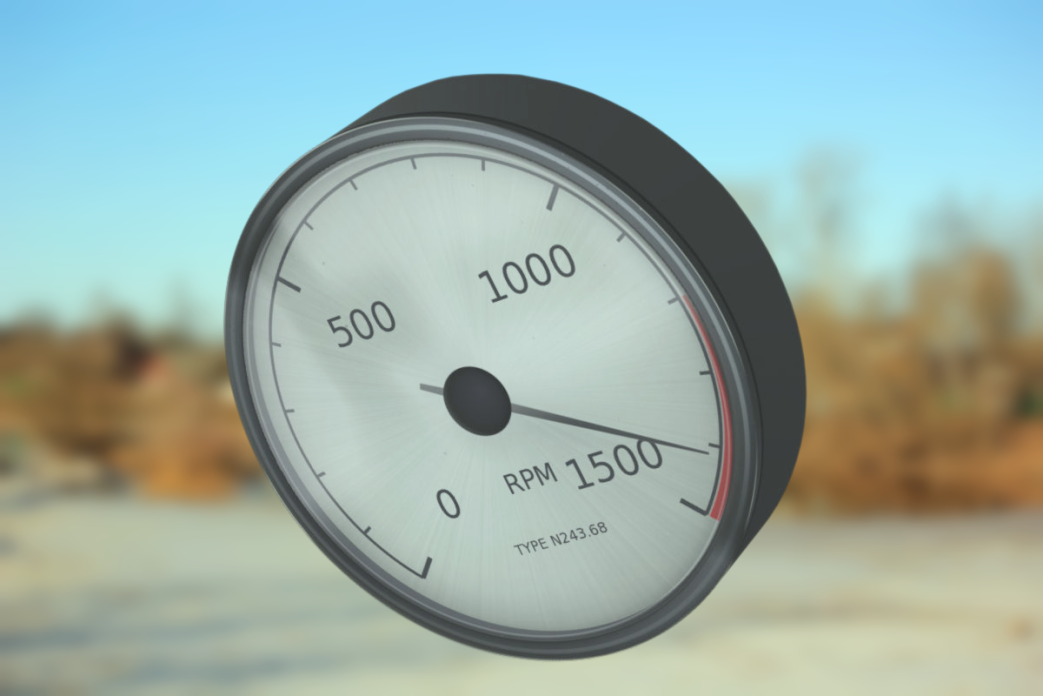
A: 1400rpm
